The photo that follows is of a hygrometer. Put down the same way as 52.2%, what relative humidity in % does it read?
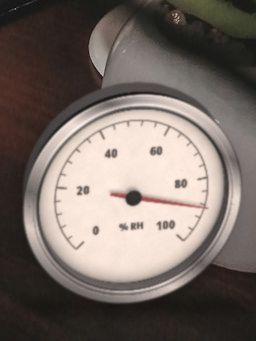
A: 88%
